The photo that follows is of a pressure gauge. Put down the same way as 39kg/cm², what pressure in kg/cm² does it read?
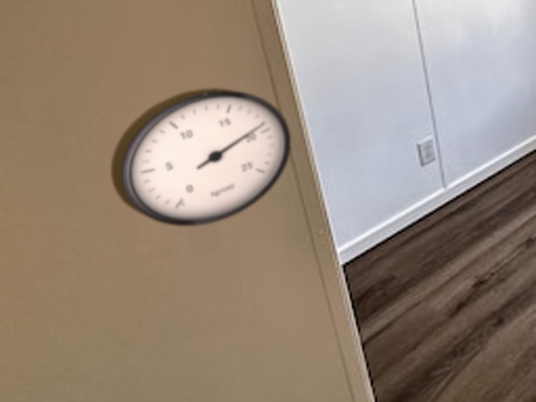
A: 19kg/cm²
